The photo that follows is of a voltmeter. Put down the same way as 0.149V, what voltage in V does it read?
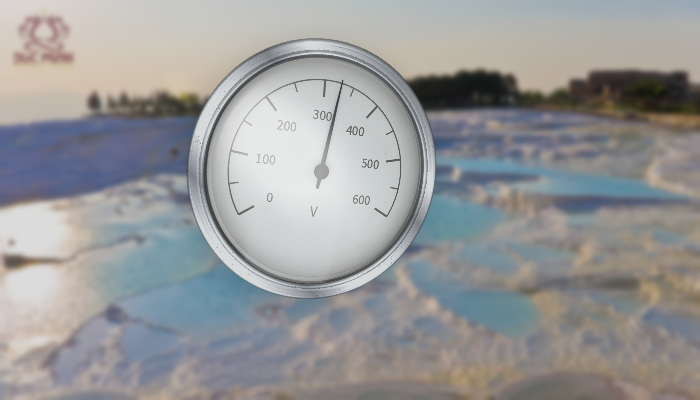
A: 325V
